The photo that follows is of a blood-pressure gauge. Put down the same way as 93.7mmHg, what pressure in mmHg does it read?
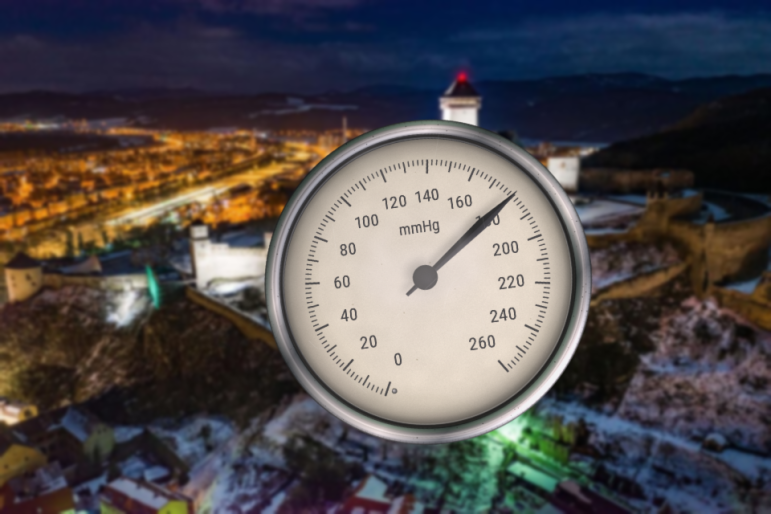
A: 180mmHg
